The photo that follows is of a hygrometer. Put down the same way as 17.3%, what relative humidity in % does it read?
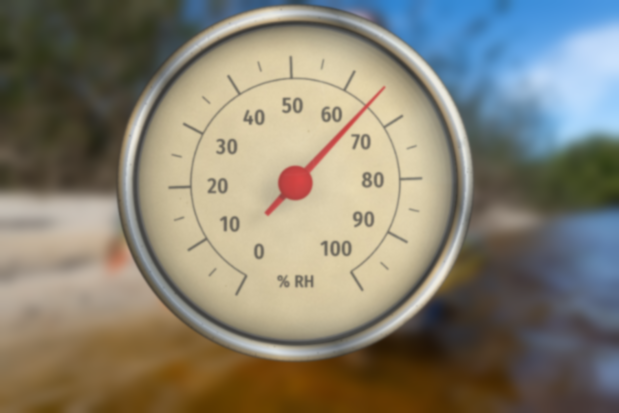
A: 65%
